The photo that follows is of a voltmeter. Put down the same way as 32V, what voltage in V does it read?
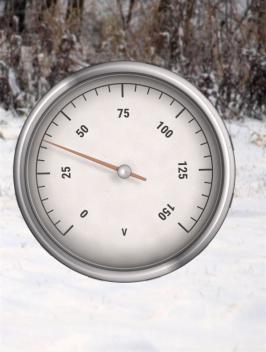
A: 37.5V
